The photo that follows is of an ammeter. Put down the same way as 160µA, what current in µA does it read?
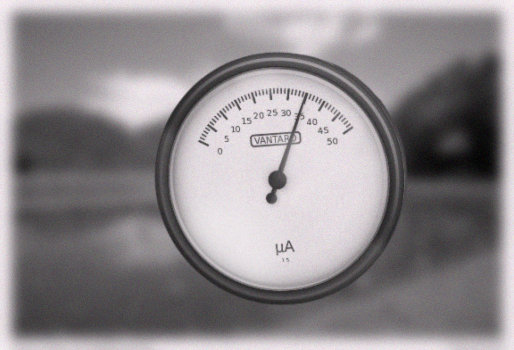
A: 35µA
